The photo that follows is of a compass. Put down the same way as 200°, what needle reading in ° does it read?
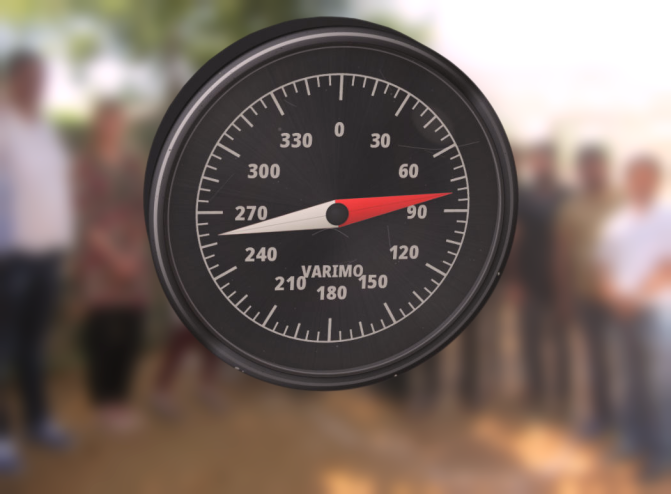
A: 80°
